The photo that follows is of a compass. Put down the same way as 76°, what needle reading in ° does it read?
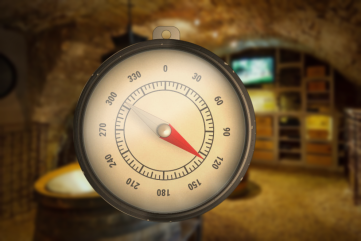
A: 125°
